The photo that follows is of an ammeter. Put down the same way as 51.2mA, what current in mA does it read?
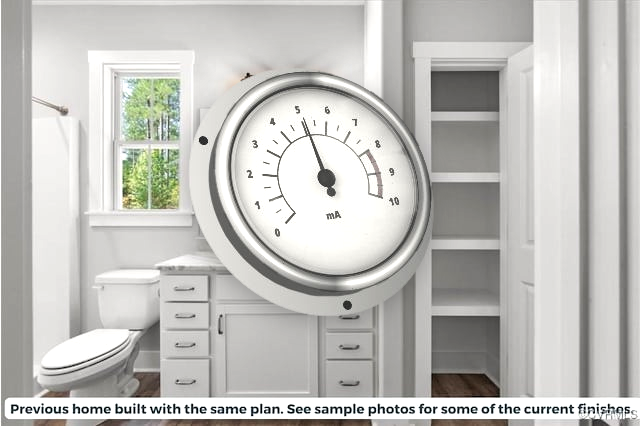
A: 5mA
